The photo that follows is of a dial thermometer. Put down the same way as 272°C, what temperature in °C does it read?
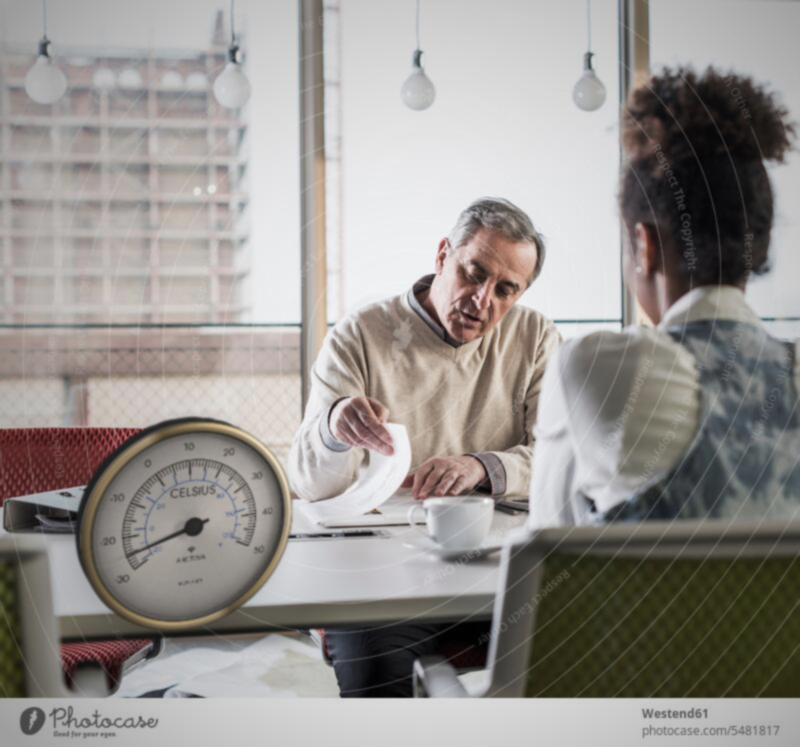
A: -25°C
